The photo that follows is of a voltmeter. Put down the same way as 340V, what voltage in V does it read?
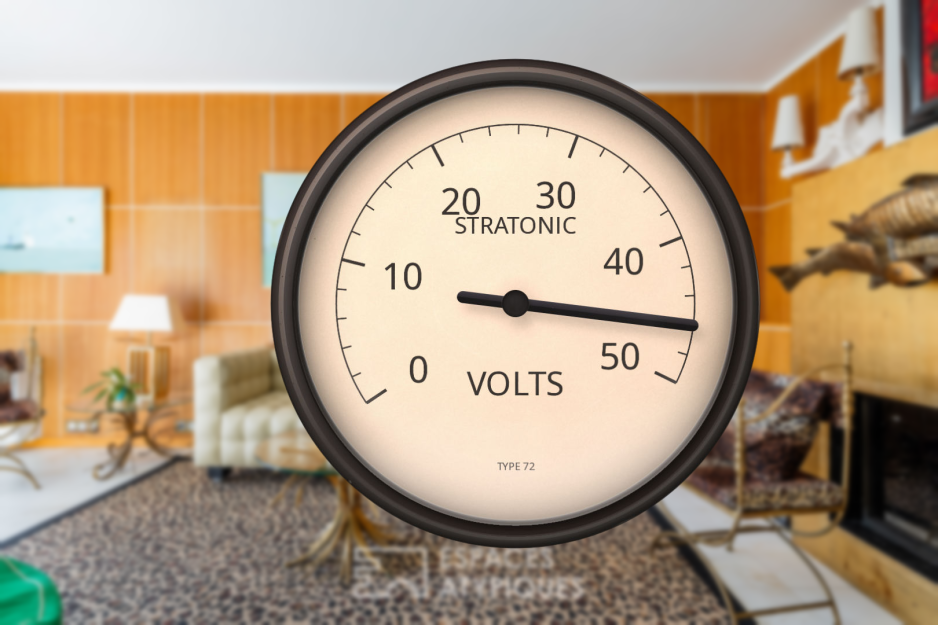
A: 46V
